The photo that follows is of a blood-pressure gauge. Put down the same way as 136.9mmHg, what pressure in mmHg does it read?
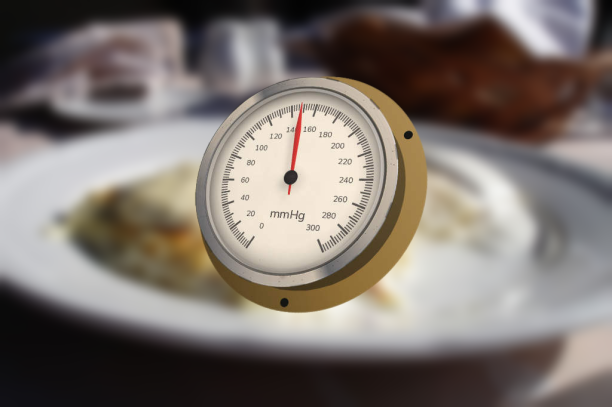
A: 150mmHg
